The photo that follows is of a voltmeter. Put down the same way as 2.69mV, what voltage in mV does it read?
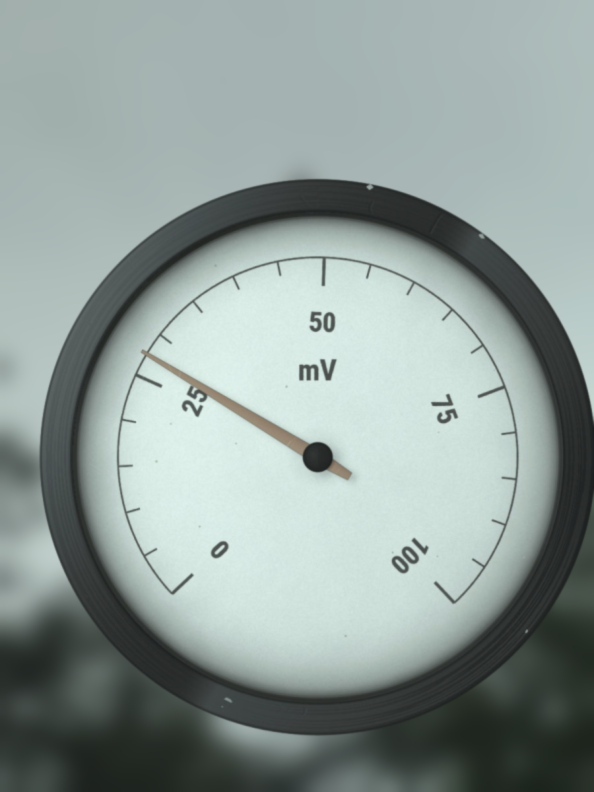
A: 27.5mV
